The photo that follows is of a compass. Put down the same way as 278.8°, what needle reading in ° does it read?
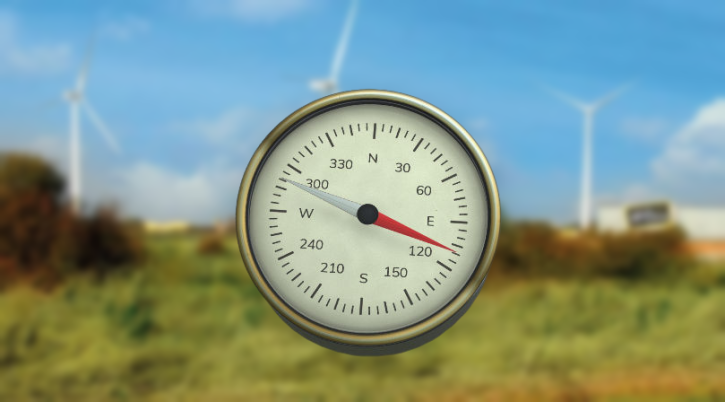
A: 110°
